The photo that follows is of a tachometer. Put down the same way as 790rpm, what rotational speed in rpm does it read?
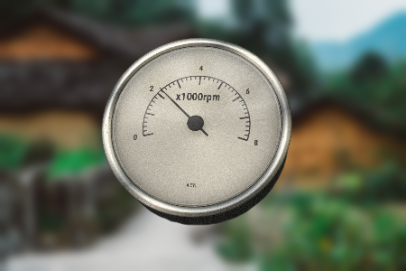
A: 2200rpm
